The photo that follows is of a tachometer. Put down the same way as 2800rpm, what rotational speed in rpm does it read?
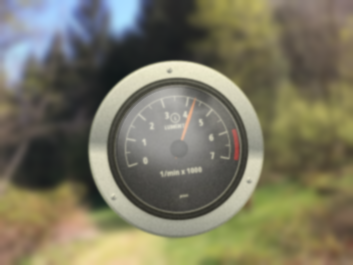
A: 4250rpm
